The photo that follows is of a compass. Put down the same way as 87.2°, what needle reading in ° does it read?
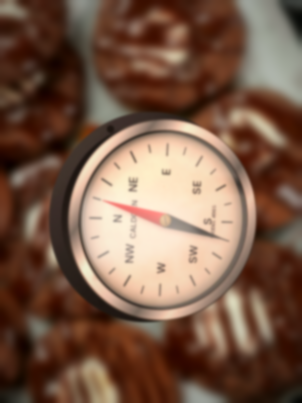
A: 15°
